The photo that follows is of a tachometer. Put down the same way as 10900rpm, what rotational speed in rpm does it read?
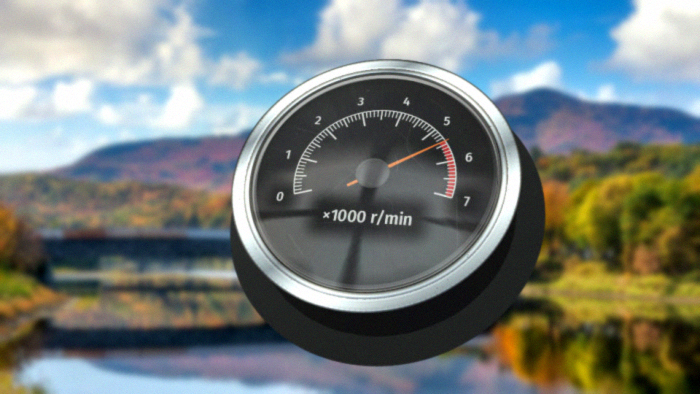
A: 5500rpm
